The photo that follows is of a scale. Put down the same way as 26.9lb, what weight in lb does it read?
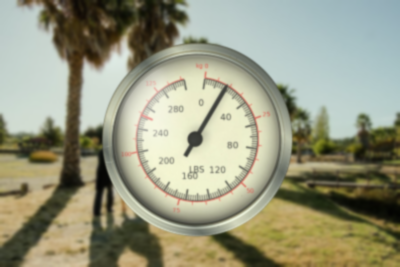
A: 20lb
